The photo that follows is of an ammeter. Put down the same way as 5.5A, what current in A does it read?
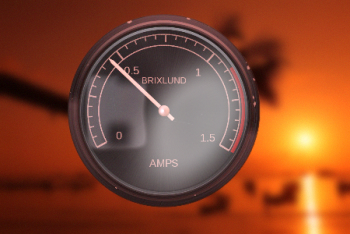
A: 0.45A
